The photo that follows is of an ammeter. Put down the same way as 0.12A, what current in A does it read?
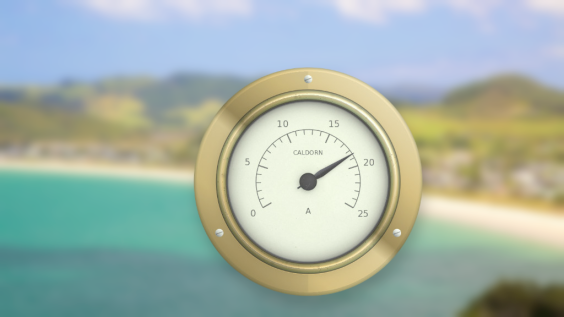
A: 18.5A
